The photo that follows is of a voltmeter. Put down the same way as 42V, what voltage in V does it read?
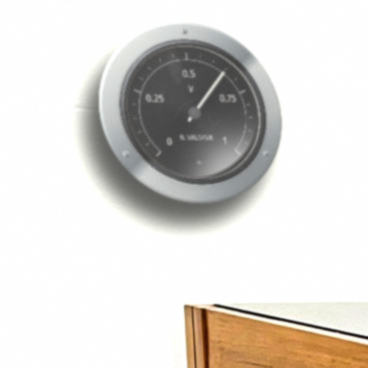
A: 0.65V
